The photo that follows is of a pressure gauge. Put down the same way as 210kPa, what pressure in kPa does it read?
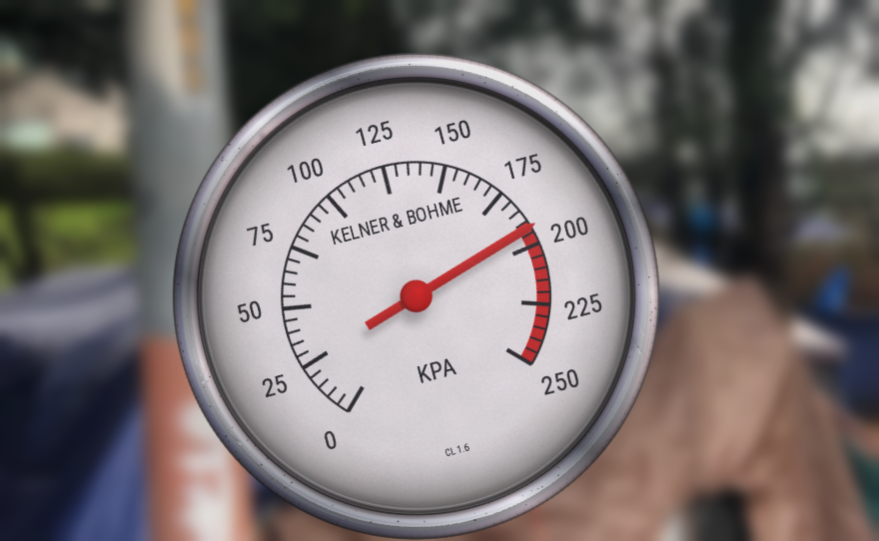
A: 192.5kPa
